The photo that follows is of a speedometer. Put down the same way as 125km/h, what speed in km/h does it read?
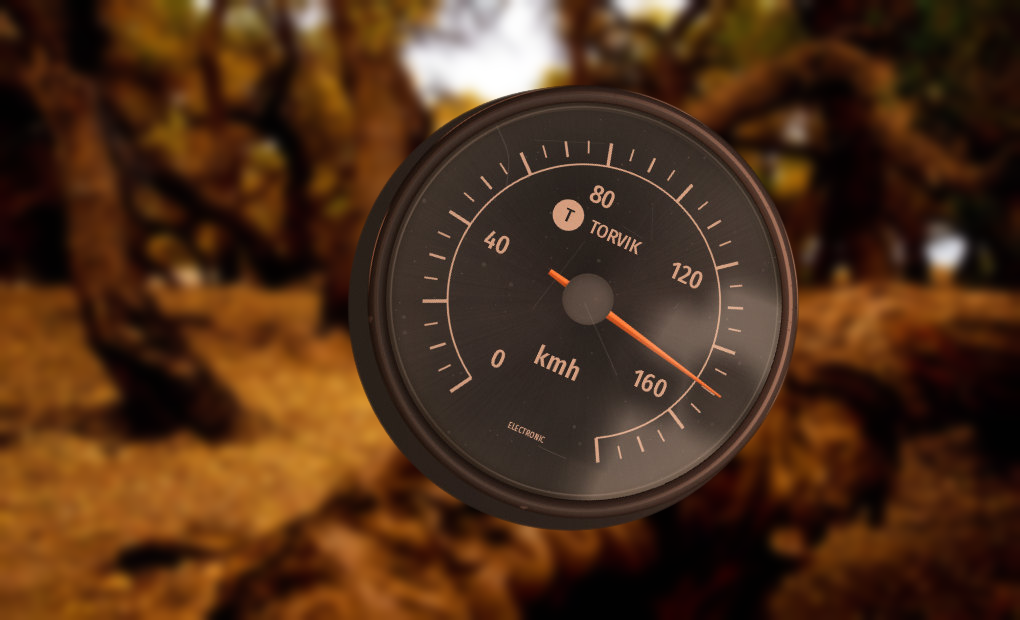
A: 150km/h
